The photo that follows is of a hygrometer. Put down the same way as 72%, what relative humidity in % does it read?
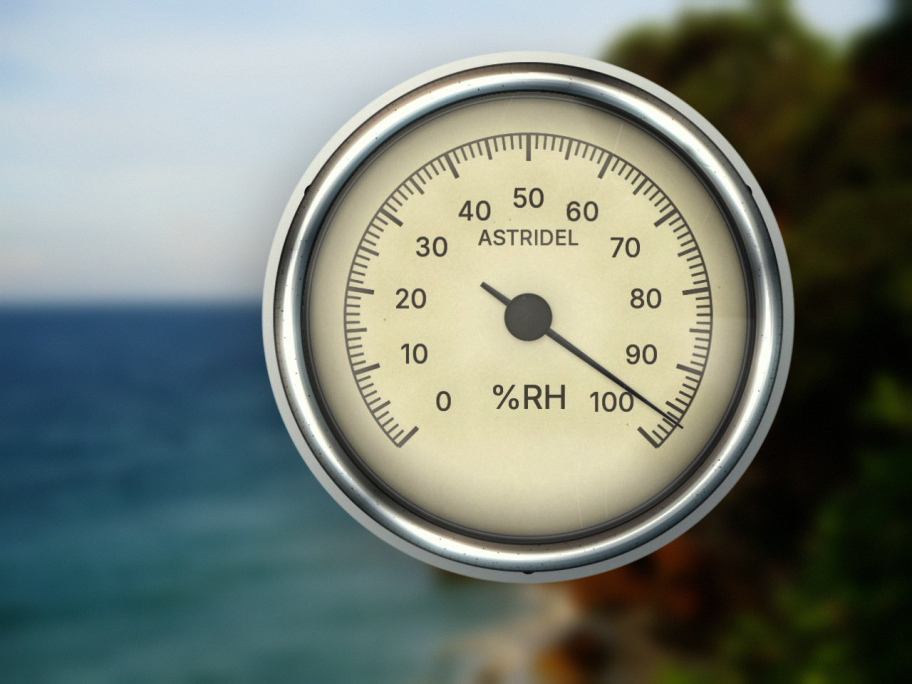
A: 96.5%
